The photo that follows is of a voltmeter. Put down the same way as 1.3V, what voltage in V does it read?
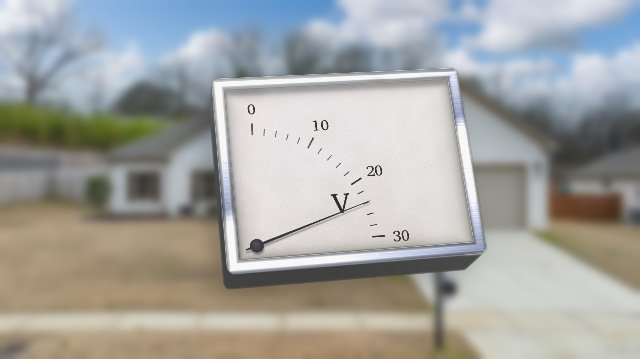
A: 24V
